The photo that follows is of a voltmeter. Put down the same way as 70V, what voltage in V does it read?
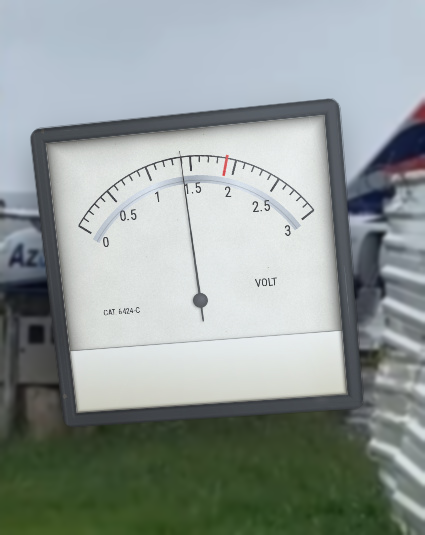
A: 1.4V
